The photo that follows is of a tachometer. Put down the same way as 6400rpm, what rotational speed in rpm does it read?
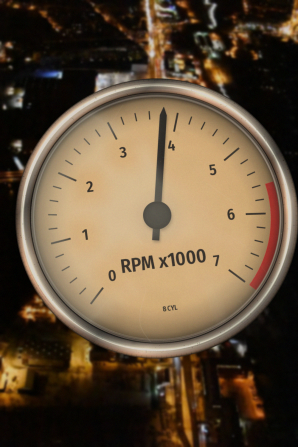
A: 3800rpm
